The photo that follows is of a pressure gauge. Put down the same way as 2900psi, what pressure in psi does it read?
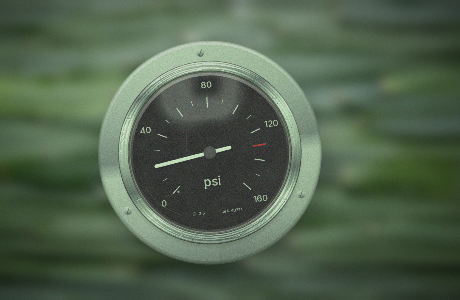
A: 20psi
